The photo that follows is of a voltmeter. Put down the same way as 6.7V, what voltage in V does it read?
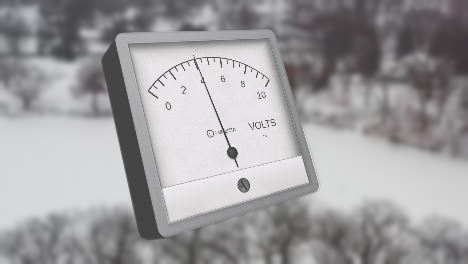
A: 4V
